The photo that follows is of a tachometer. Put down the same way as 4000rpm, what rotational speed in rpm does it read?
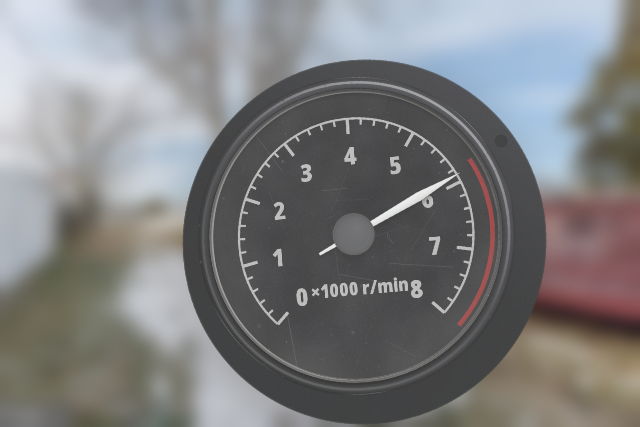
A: 5900rpm
